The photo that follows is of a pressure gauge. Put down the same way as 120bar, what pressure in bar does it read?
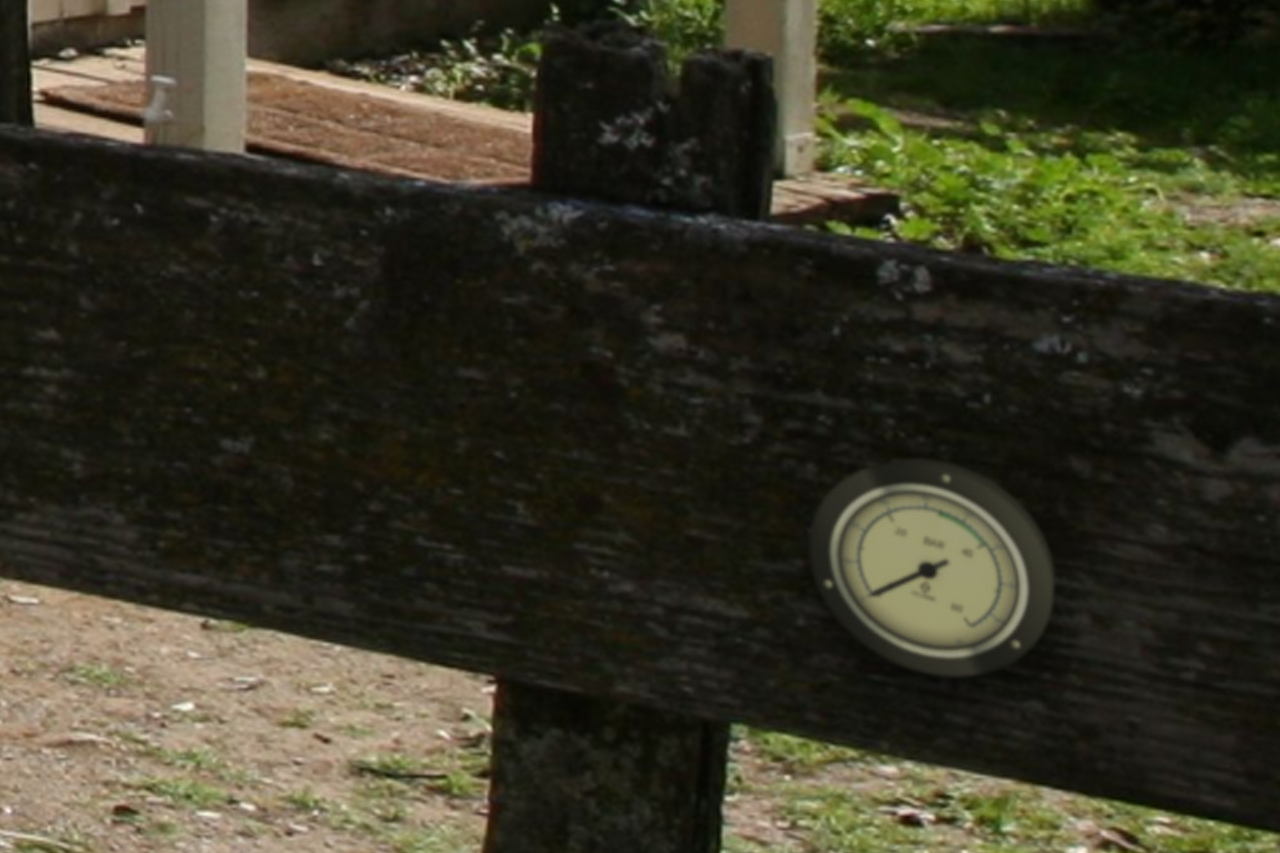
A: 0bar
